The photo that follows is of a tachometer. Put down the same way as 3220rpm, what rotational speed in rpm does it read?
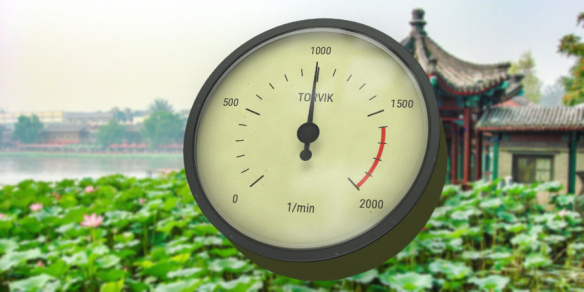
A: 1000rpm
